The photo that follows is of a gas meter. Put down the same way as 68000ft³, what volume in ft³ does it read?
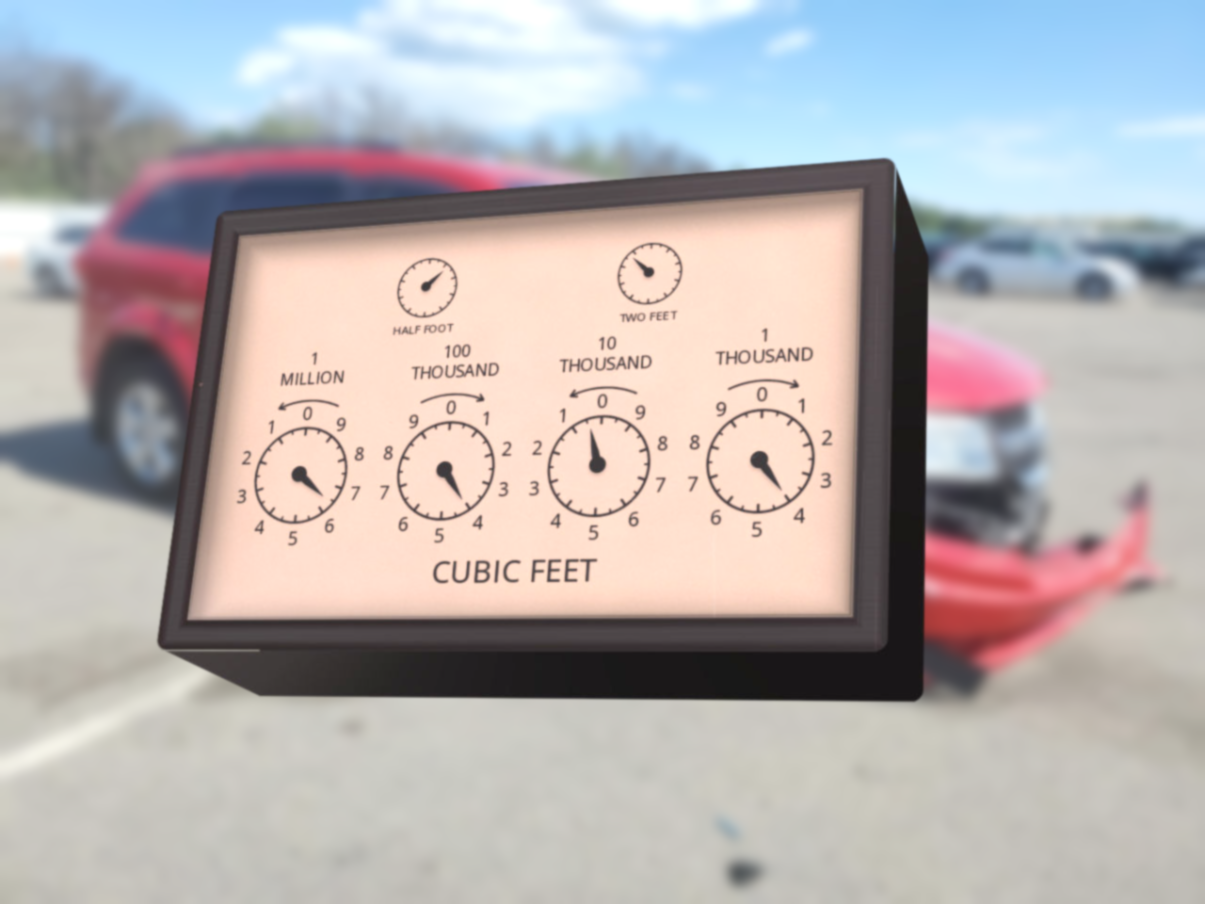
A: 640400ft³
